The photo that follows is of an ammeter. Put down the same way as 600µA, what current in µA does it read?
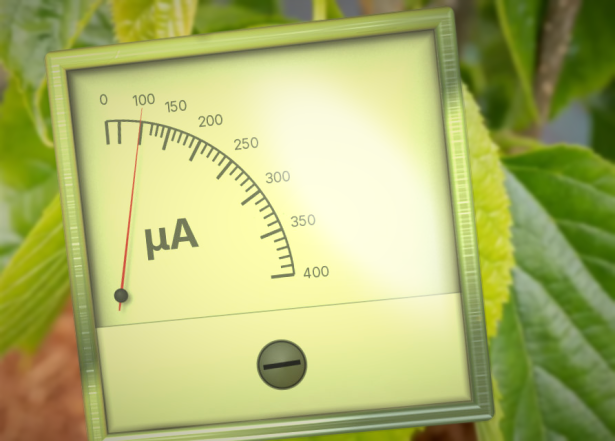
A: 100µA
